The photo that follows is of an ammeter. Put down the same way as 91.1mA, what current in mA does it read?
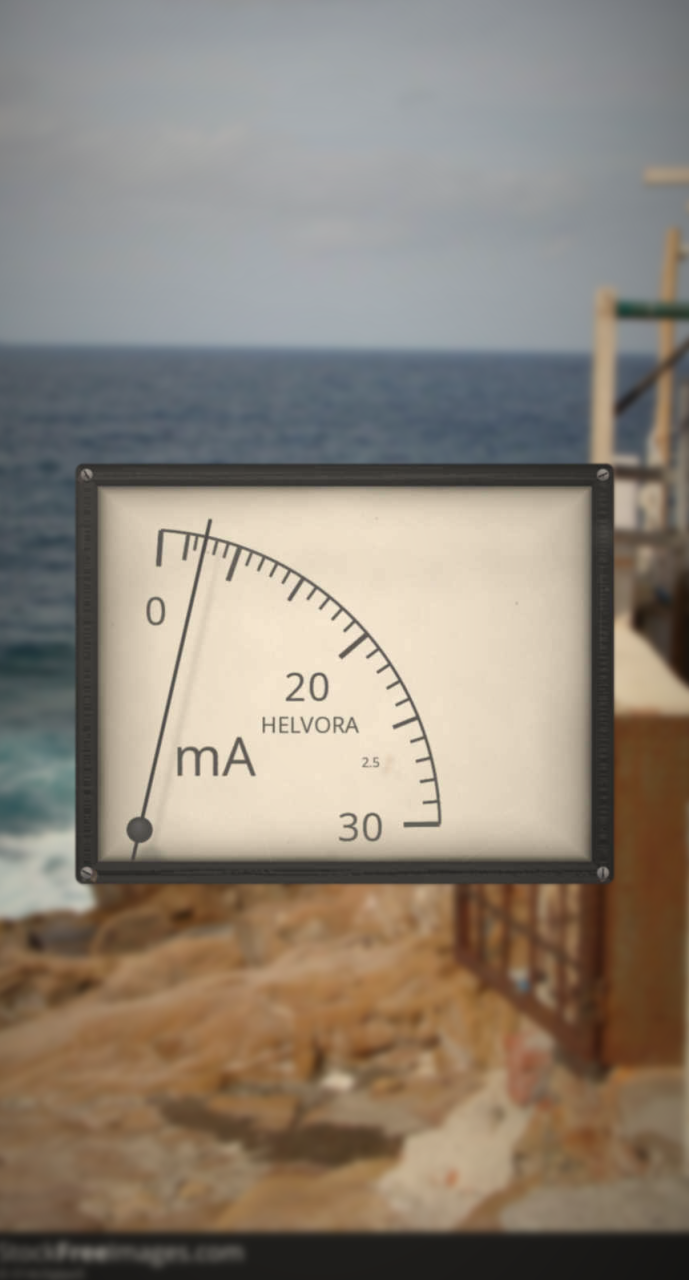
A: 7mA
